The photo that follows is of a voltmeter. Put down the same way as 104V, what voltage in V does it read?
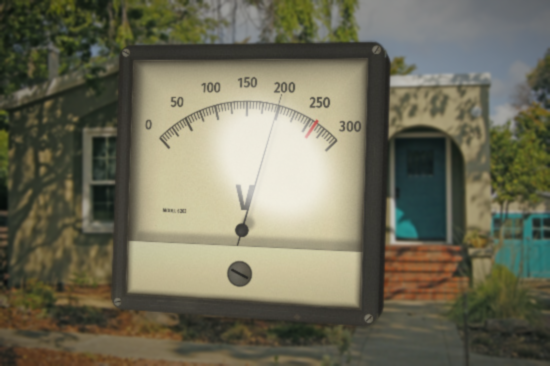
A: 200V
